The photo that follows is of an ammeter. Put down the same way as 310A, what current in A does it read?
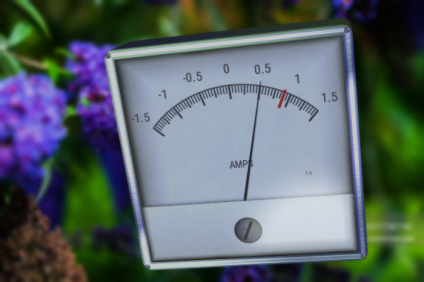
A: 0.5A
